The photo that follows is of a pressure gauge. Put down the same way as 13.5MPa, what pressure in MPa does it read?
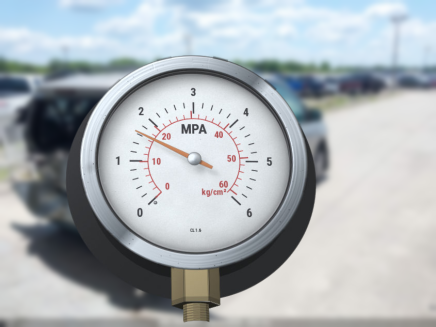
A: 1.6MPa
